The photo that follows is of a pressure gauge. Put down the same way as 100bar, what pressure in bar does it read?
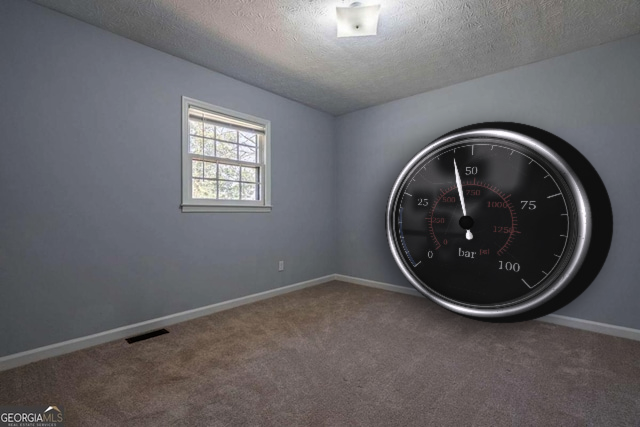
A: 45bar
